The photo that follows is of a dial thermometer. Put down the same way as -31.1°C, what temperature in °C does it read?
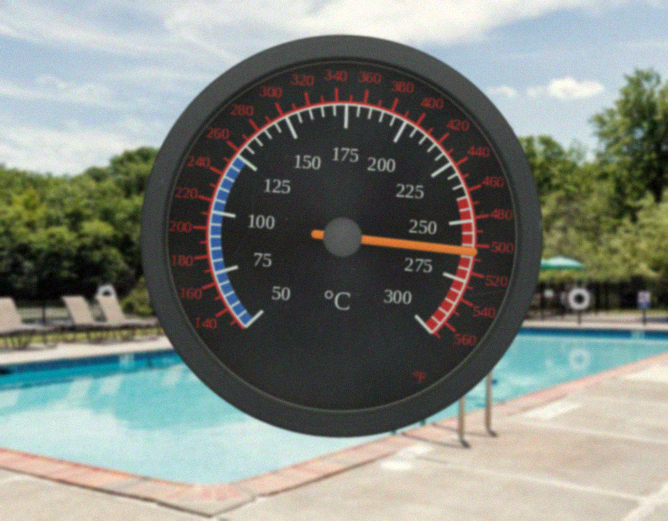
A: 262.5°C
